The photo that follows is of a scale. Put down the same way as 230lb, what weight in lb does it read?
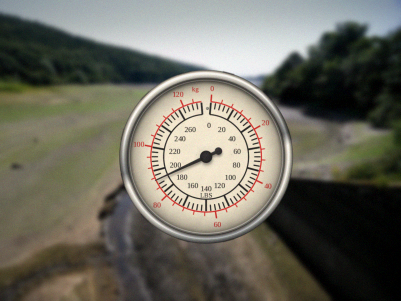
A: 192lb
